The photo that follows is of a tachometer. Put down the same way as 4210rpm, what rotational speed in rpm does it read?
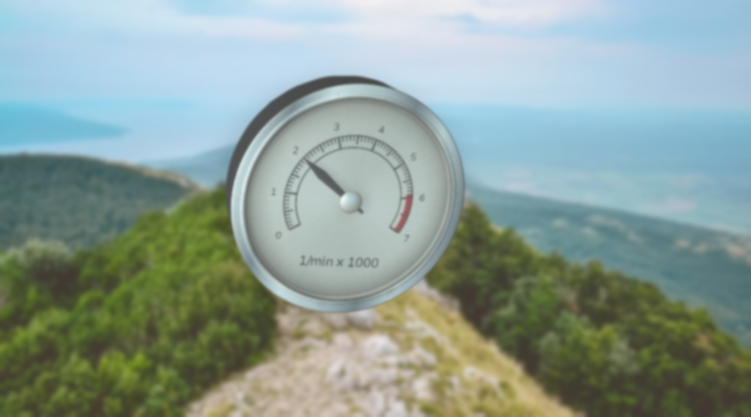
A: 2000rpm
